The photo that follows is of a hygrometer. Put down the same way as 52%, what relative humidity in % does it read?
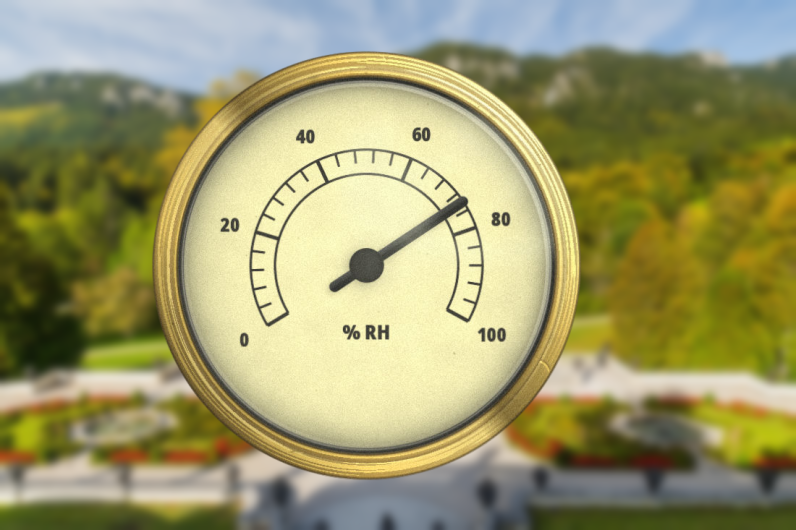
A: 74%
